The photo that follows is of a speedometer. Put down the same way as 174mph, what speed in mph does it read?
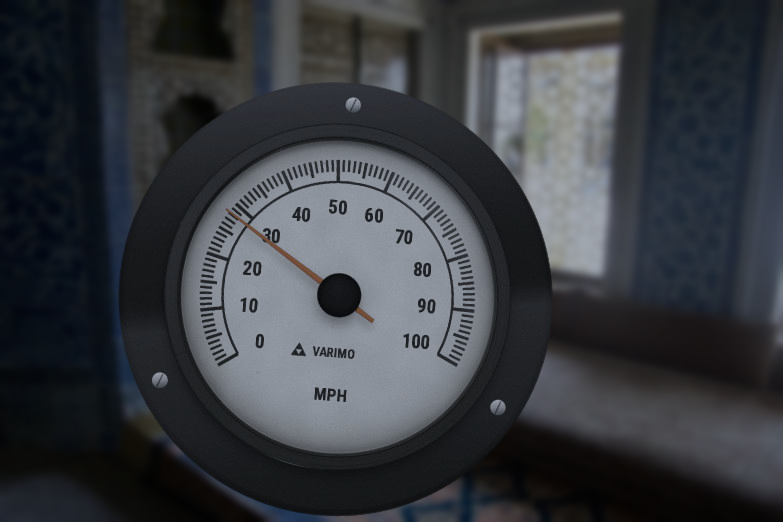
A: 28mph
